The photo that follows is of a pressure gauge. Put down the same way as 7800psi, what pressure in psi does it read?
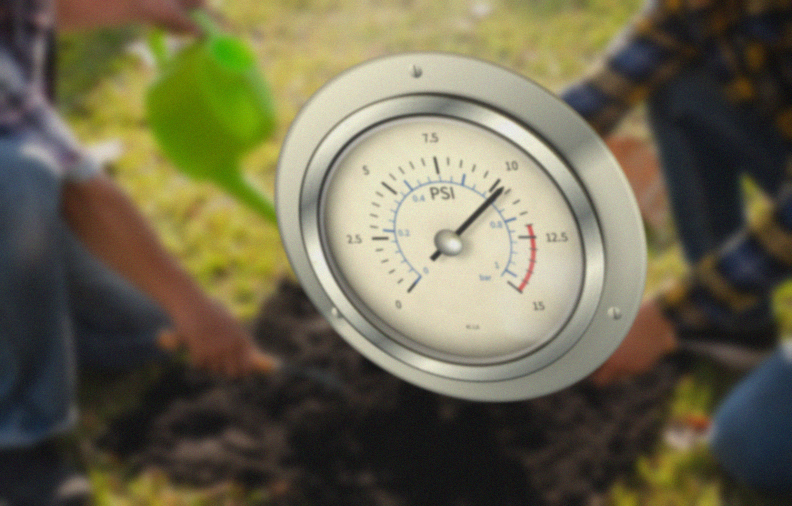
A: 10.25psi
